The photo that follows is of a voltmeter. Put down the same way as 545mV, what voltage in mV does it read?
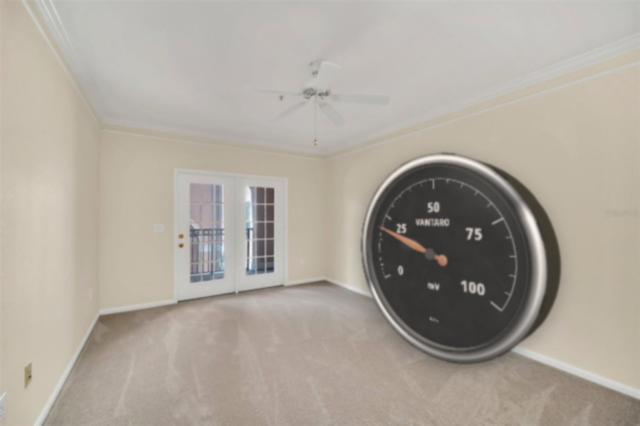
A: 20mV
